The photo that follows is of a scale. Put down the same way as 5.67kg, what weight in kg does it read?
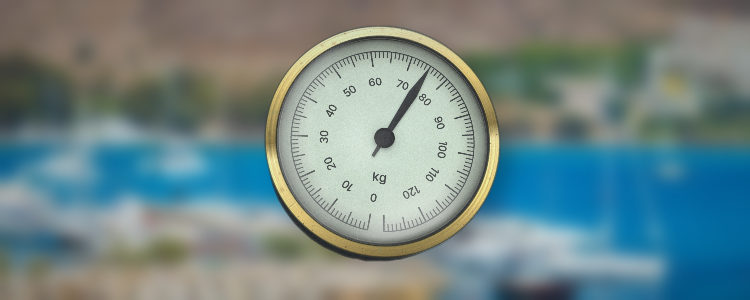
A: 75kg
